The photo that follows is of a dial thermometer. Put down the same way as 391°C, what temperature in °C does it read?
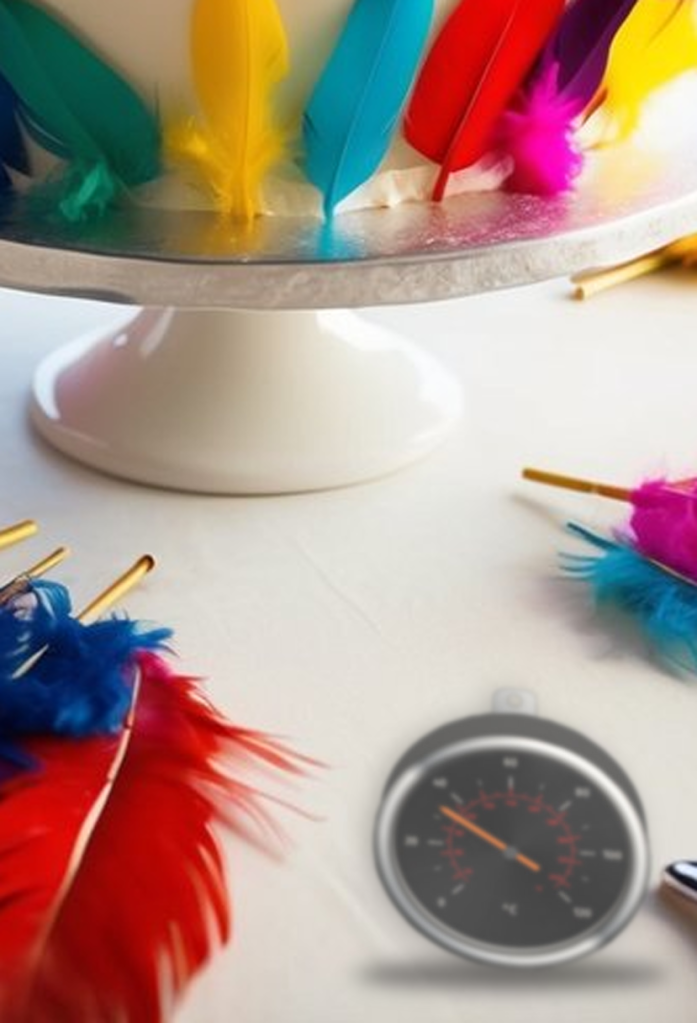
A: 35°C
